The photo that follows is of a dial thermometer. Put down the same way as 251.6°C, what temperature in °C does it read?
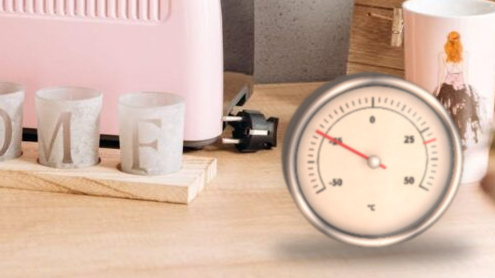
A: -25°C
